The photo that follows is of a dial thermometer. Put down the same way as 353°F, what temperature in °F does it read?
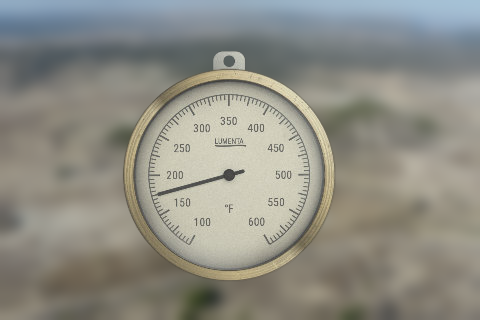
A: 175°F
